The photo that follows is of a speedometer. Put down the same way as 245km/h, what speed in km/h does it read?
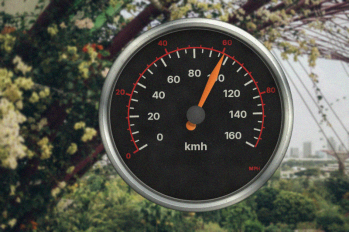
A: 97.5km/h
